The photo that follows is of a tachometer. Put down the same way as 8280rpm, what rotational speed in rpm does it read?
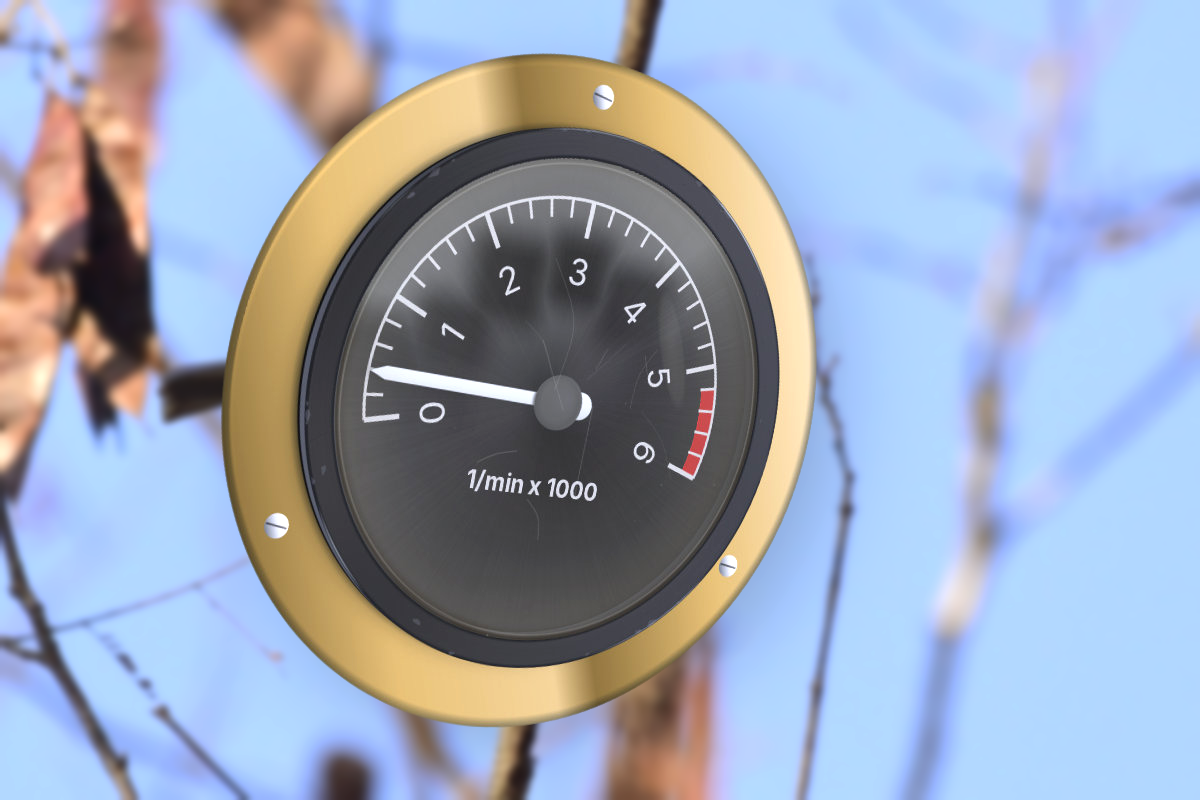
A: 400rpm
